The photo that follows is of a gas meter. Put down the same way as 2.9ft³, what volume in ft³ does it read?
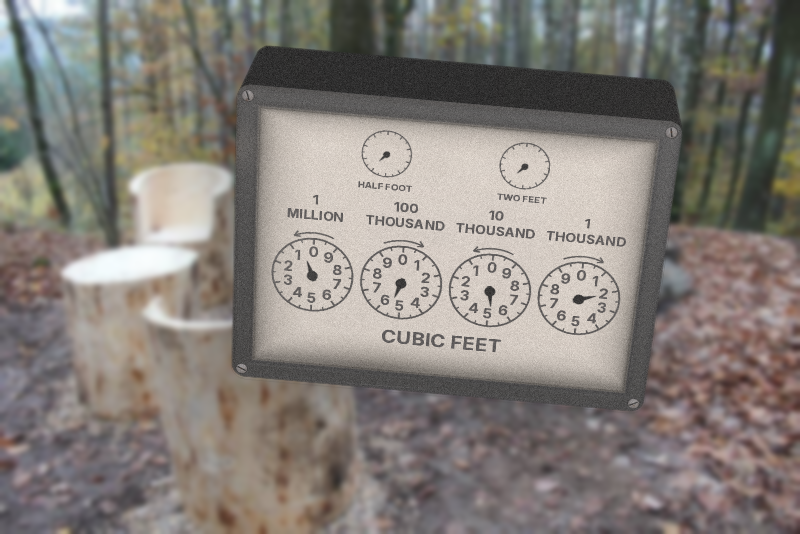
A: 55200ft³
